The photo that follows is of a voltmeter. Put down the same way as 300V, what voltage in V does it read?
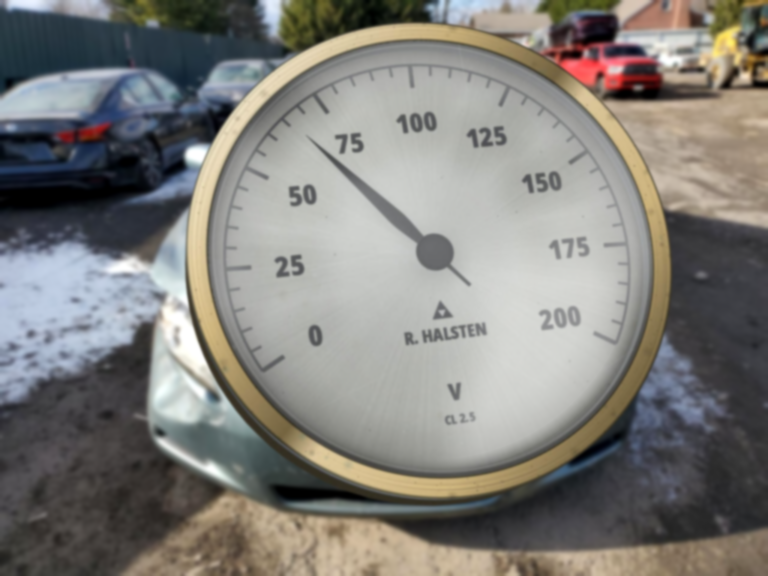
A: 65V
